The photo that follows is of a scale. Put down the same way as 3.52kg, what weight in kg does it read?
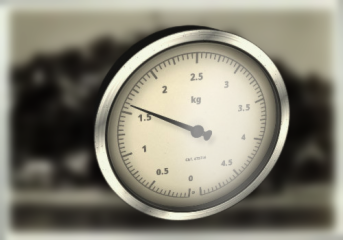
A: 1.6kg
